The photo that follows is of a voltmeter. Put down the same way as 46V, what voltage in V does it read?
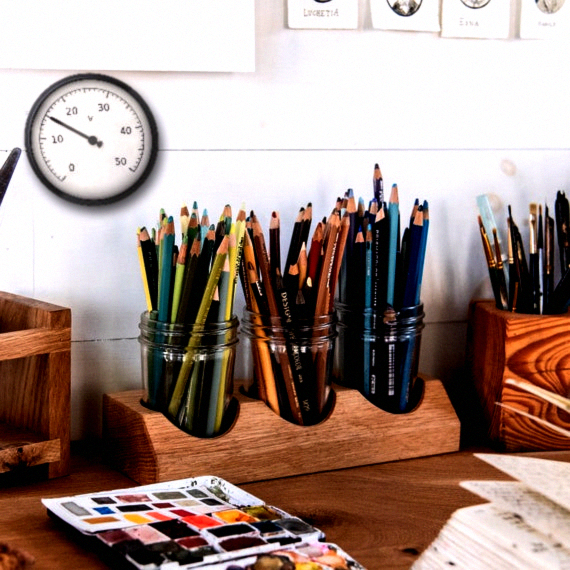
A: 15V
